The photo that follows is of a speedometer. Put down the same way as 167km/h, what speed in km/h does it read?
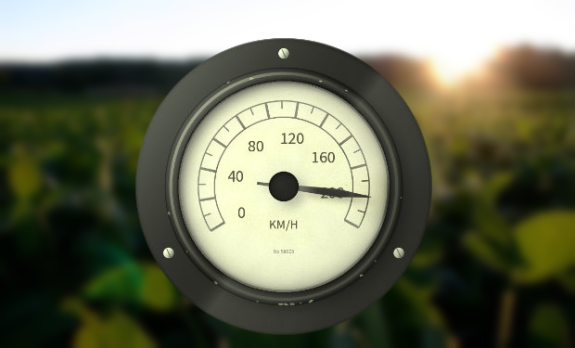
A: 200km/h
